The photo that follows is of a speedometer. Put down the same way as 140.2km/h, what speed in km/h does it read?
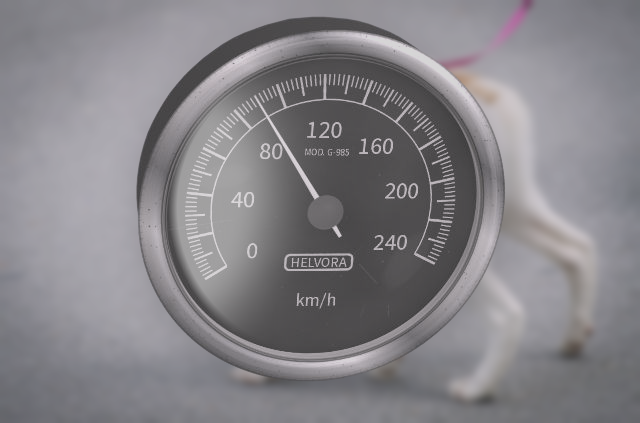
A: 90km/h
